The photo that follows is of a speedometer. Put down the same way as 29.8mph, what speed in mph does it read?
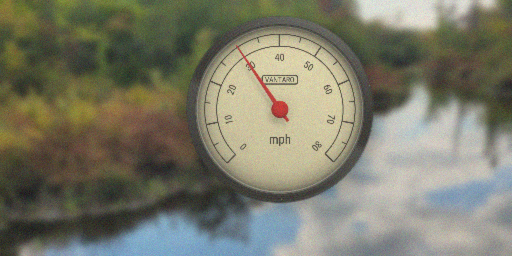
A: 30mph
